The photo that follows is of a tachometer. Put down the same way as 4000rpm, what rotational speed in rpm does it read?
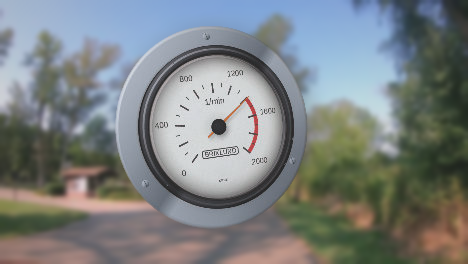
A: 1400rpm
